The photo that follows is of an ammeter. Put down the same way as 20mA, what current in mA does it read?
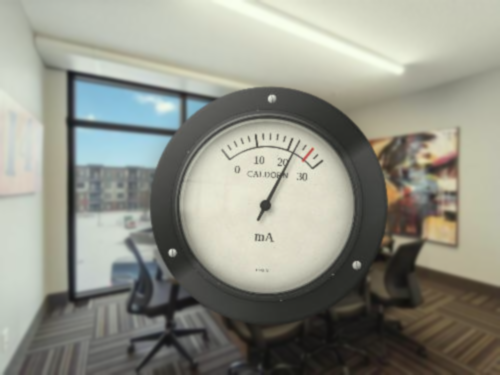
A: 22mA
